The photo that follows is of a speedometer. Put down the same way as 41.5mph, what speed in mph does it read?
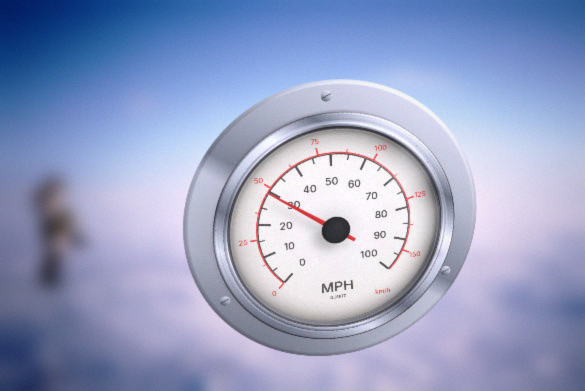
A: 30mph
